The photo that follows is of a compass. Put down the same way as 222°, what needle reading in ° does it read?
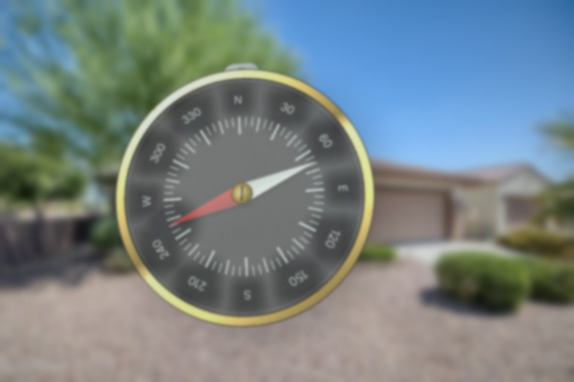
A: 250°
